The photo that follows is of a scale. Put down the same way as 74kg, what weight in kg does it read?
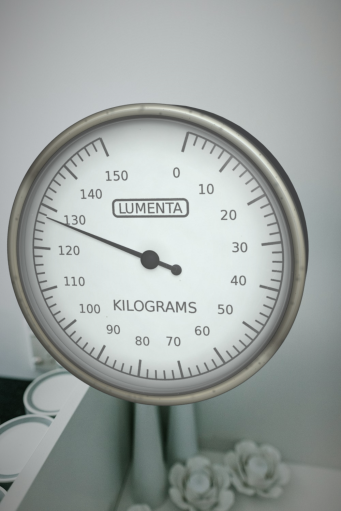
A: 128kg
